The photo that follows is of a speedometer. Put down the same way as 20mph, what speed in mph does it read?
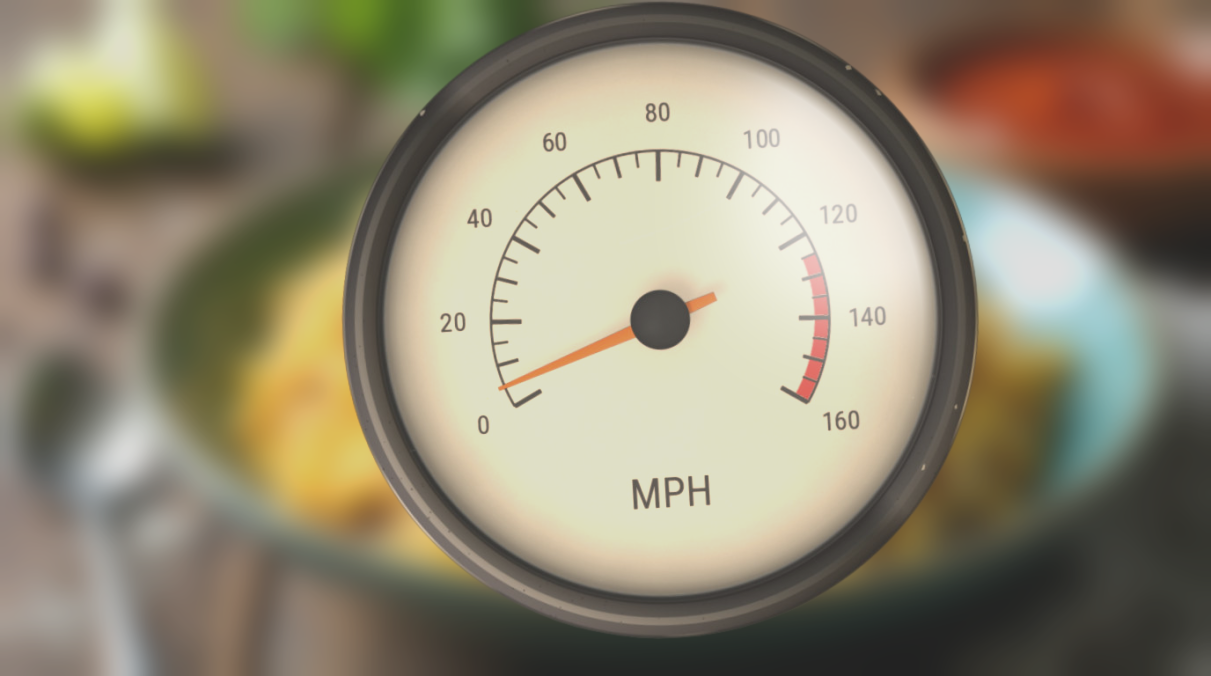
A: 5mph
